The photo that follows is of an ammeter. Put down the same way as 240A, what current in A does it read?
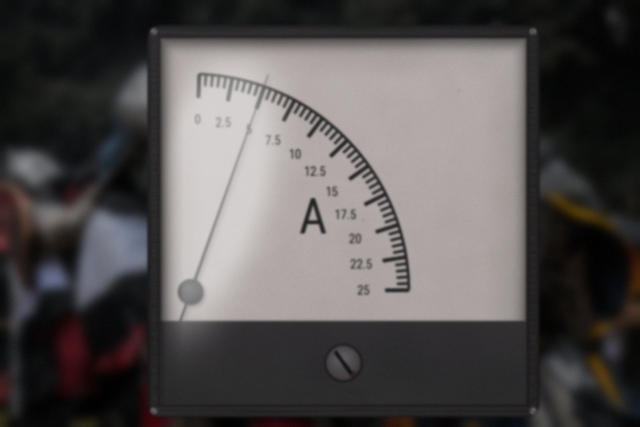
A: 5A
